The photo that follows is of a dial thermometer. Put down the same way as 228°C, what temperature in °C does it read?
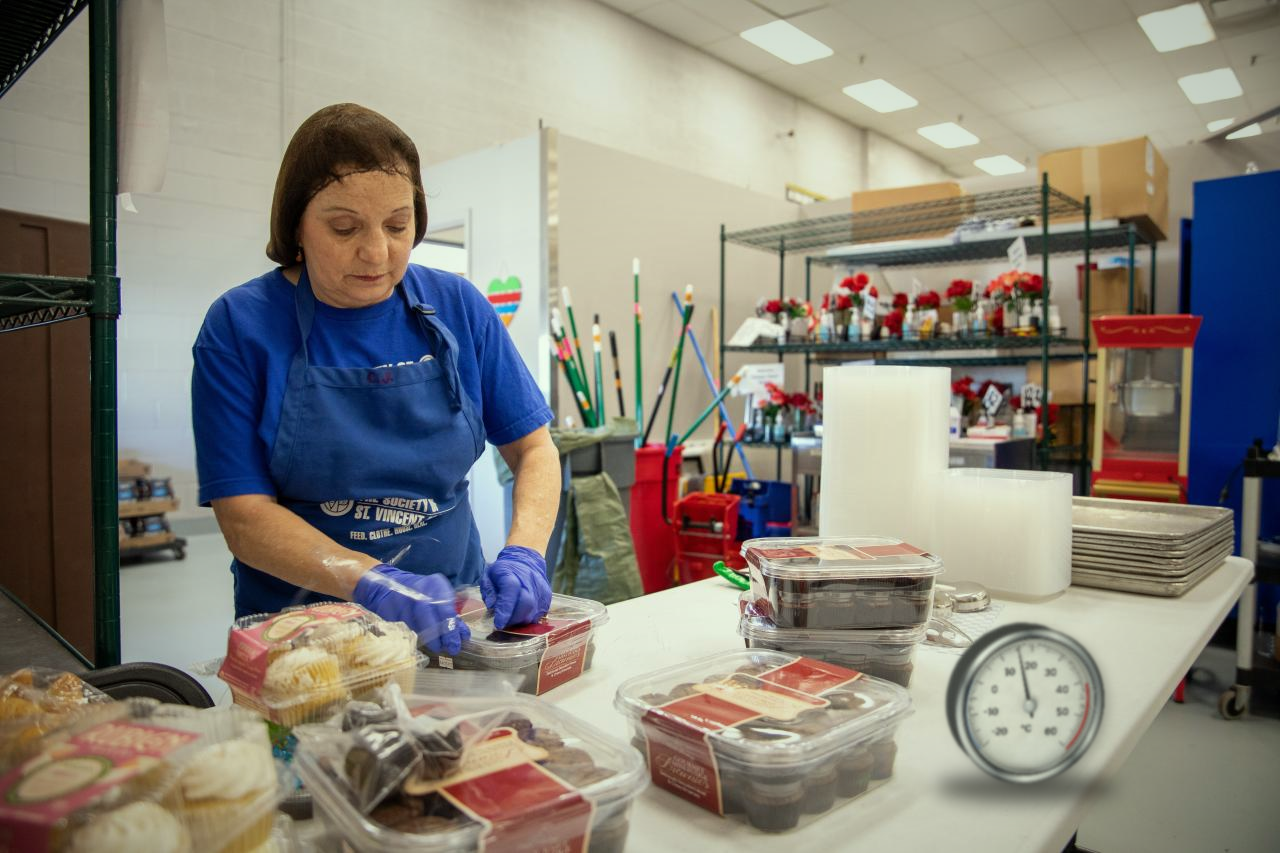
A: 15°C
